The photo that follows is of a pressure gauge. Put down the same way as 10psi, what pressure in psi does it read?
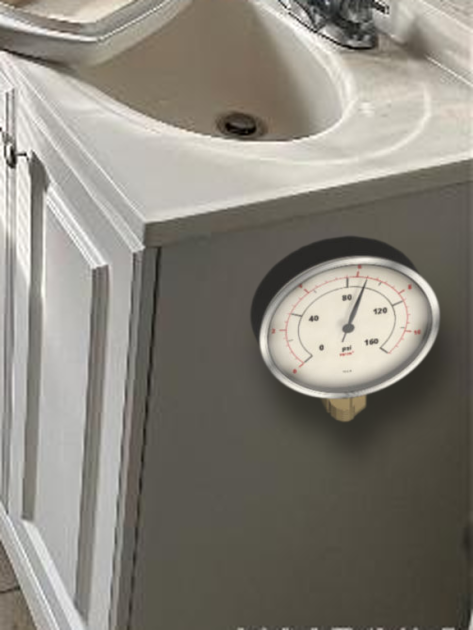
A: 90psi
